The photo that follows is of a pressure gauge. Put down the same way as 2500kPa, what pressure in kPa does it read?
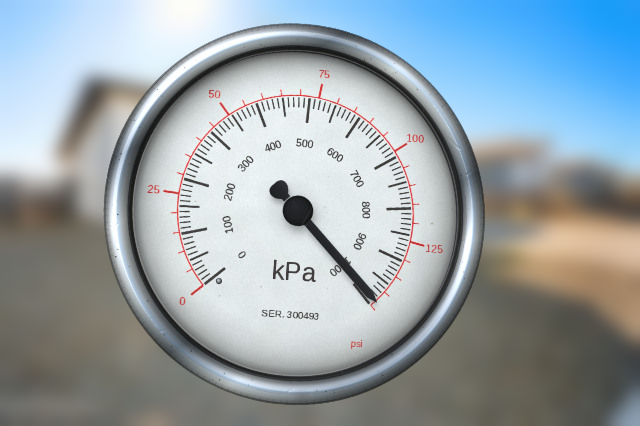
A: 990kPa
